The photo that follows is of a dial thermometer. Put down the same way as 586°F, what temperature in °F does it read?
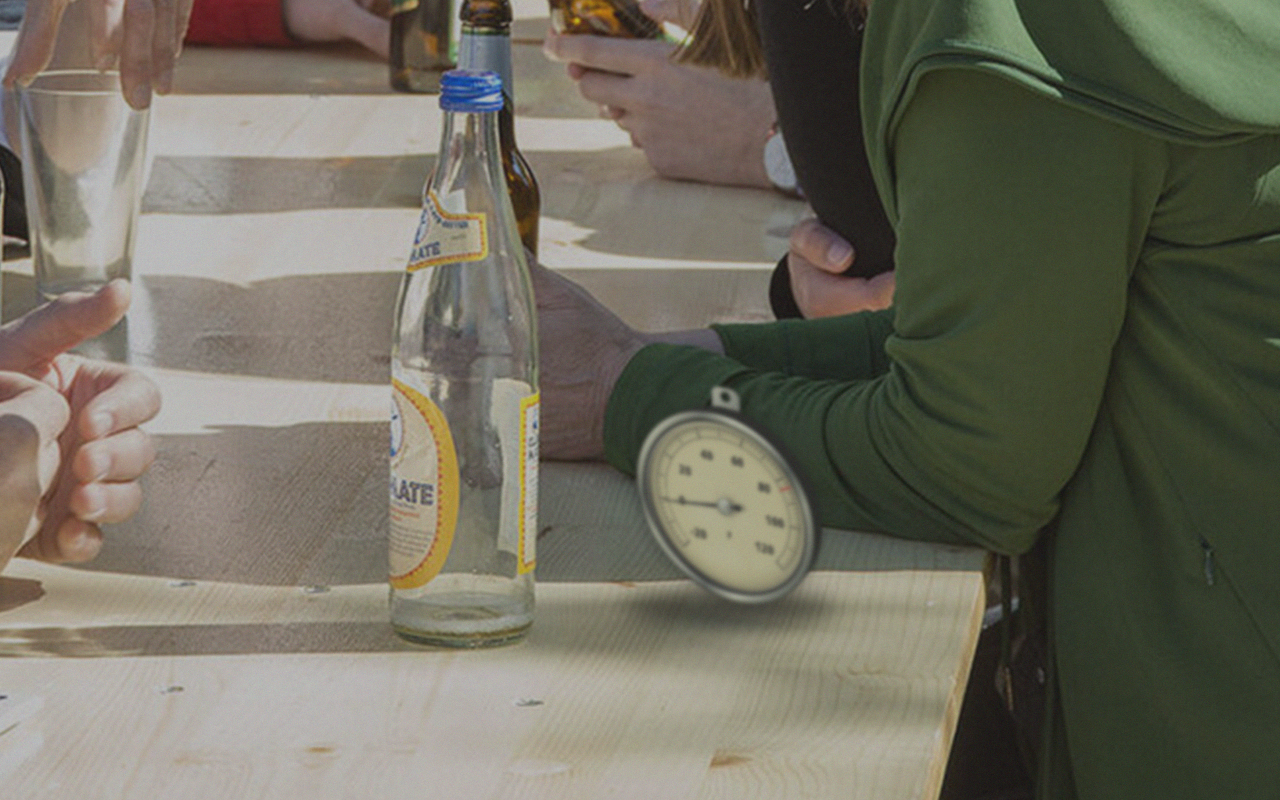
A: 0°F
